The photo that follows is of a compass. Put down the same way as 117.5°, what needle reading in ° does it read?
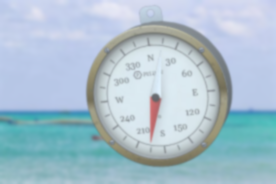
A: 195°
